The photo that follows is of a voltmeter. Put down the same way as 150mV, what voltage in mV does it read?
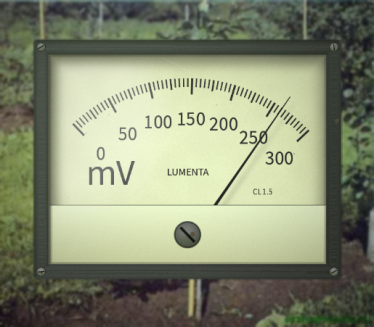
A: 260mV
